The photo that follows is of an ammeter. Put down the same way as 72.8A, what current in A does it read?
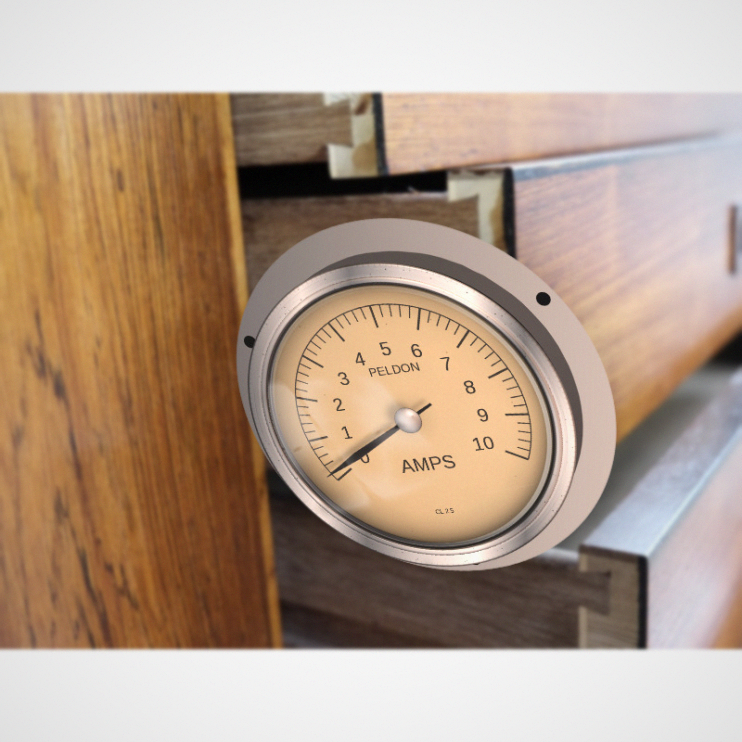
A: 0.2A
